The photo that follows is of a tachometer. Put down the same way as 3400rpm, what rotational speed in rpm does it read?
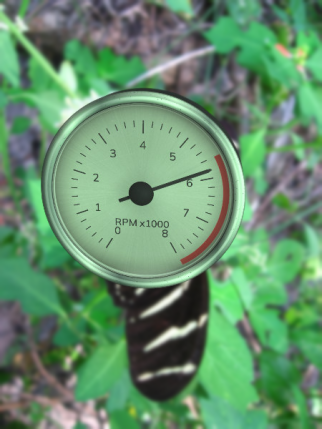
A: 5800rpm
